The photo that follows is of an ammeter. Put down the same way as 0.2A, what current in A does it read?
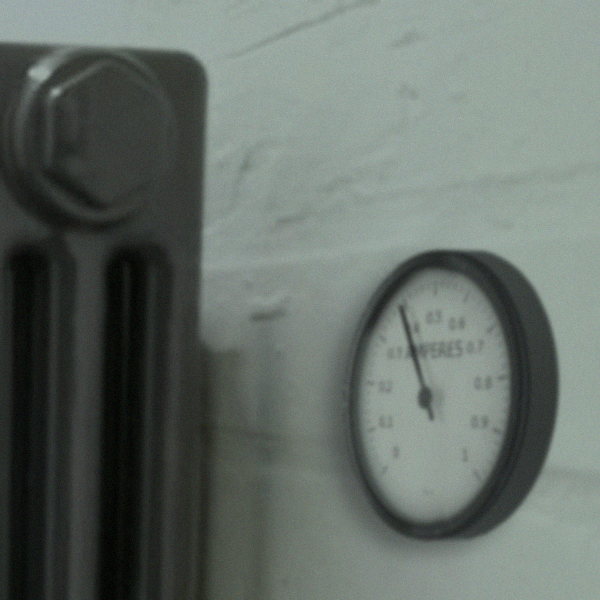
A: 0.4A
